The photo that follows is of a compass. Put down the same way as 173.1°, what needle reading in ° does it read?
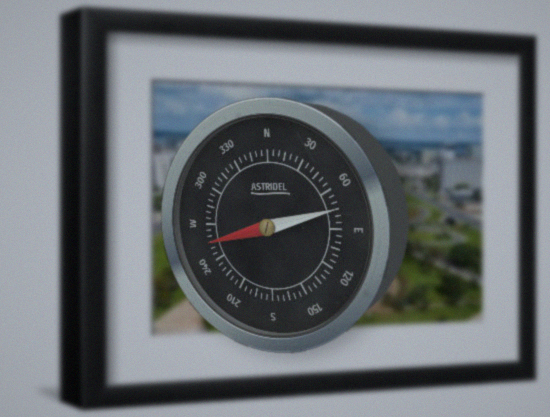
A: 255°
